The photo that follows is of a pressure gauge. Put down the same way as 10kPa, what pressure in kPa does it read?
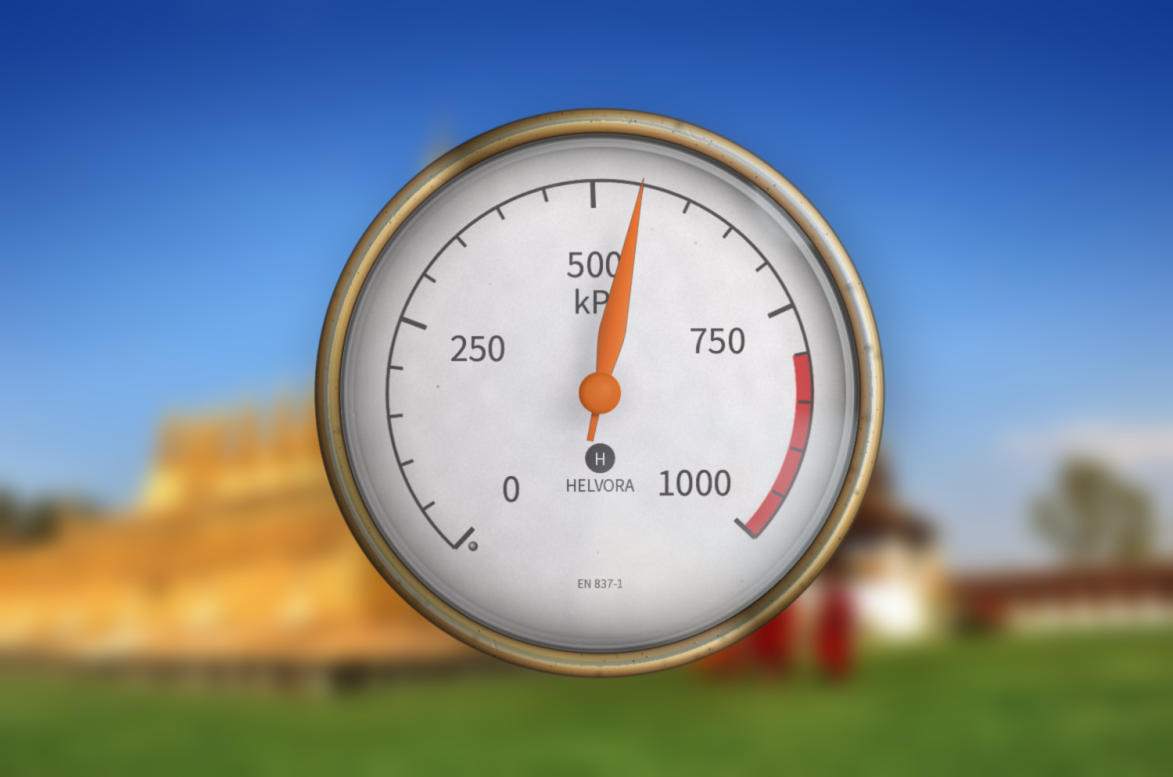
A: 550kPa
